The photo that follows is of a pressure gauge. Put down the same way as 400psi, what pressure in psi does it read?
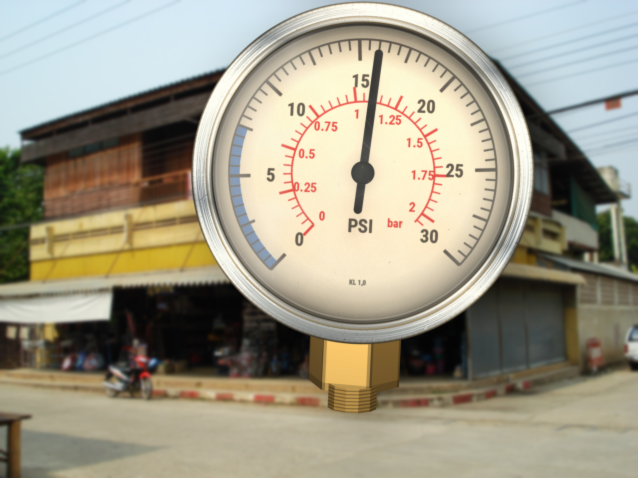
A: 16psi
